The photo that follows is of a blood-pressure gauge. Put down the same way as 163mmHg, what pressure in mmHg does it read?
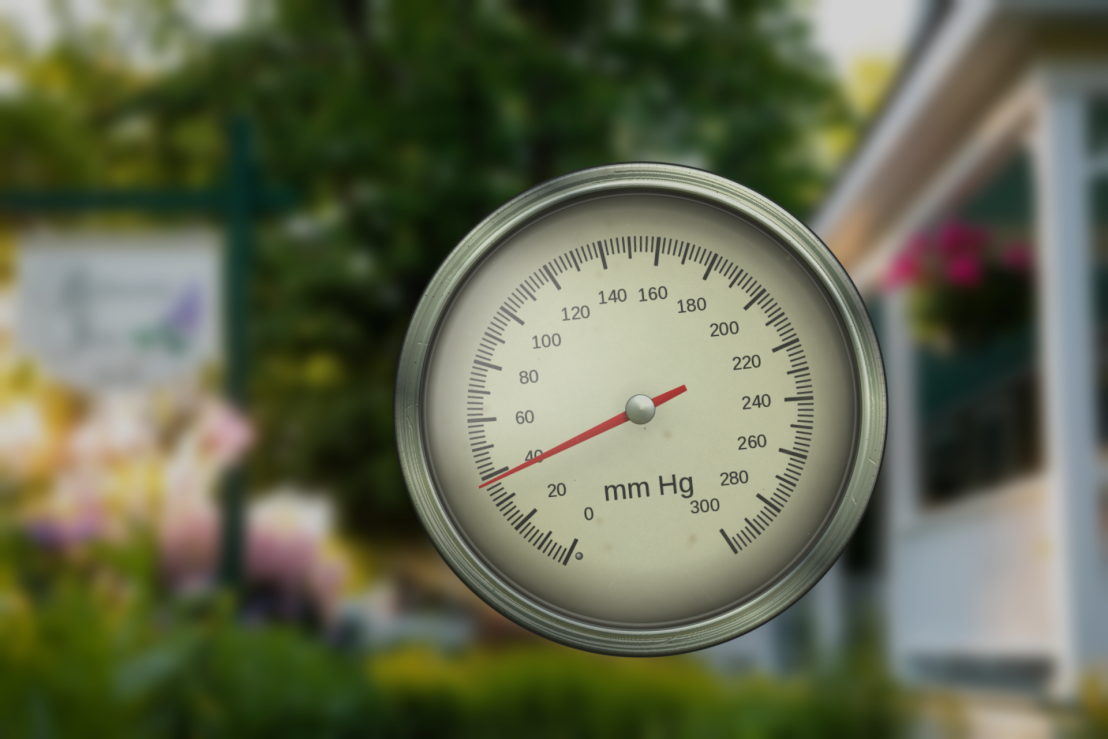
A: 38mmHg
